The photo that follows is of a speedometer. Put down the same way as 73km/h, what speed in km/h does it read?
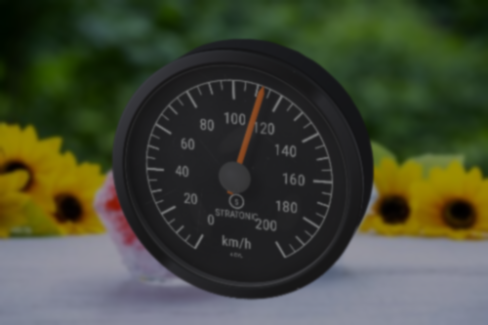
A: 112.5km/h
